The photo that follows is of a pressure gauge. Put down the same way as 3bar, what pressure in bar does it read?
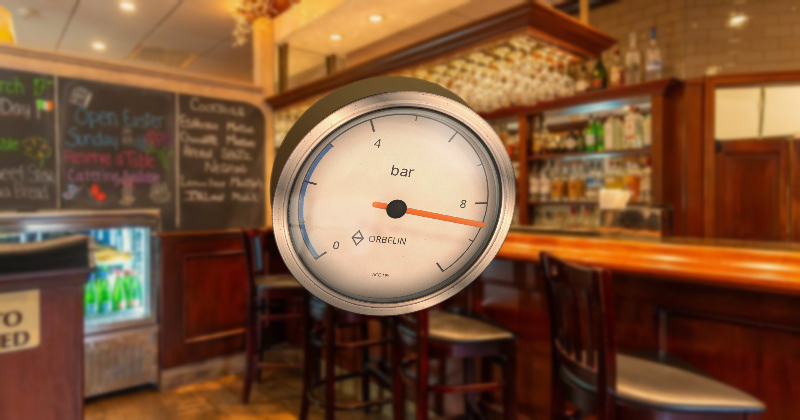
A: 8.5bar
